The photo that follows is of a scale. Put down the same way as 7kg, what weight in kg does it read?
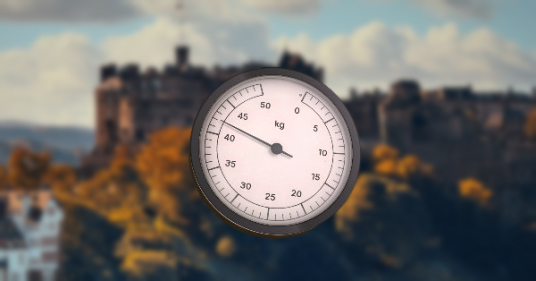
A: 42kg
